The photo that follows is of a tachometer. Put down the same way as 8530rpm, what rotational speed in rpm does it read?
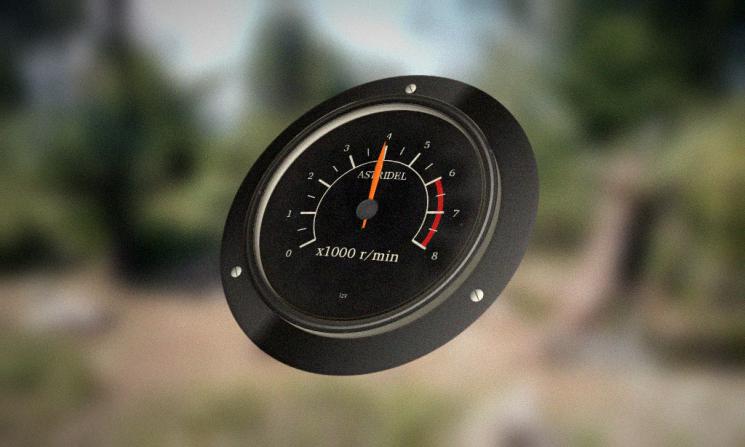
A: 4000rpm
